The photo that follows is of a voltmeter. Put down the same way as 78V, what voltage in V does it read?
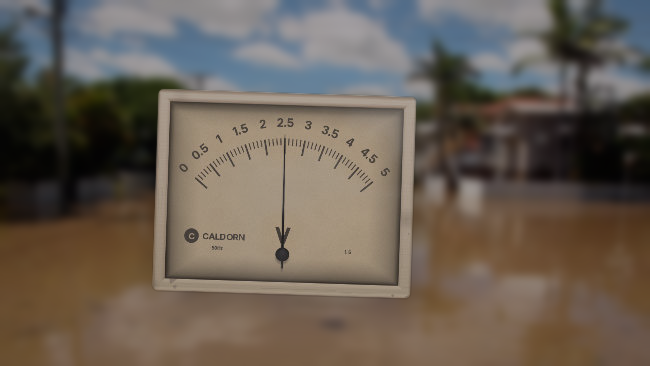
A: 2.5V
